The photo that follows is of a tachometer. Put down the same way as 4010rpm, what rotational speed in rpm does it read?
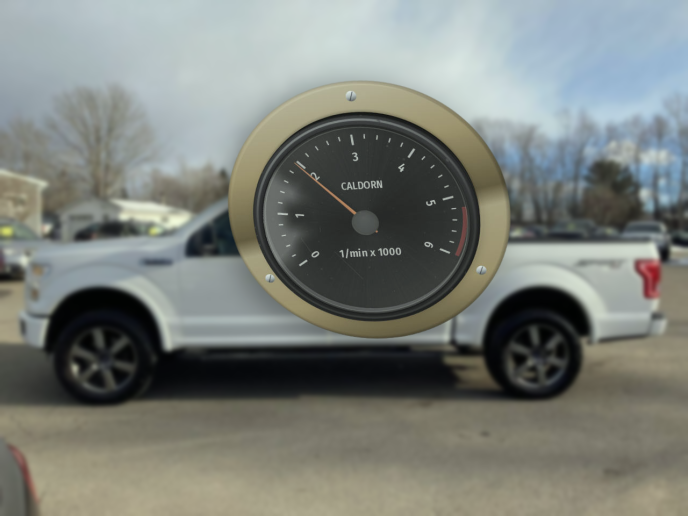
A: 2000rpm
